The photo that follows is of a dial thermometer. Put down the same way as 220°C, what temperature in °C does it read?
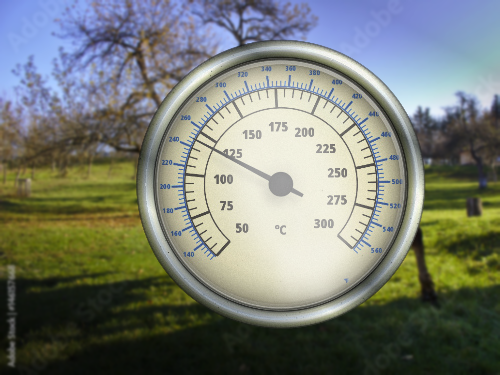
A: 120°C
